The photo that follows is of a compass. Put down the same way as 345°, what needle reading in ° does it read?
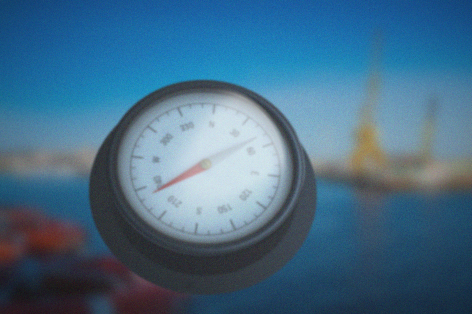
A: 230°
